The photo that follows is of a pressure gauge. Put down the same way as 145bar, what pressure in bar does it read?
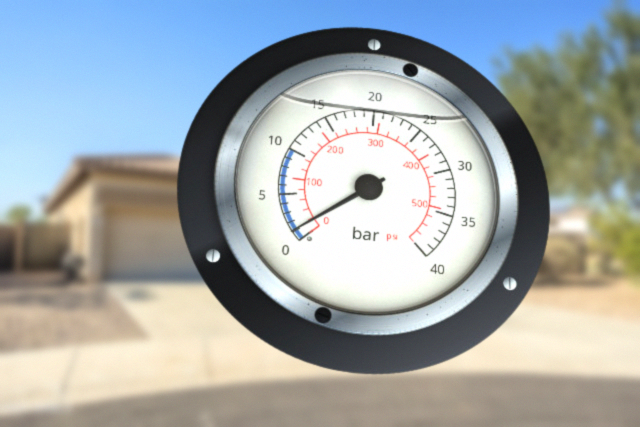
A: 1bar
